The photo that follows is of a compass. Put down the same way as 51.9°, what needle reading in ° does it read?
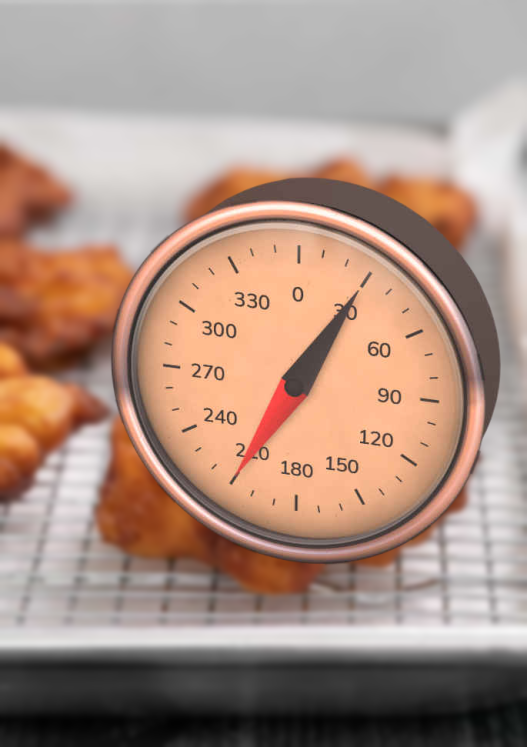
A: 210°
